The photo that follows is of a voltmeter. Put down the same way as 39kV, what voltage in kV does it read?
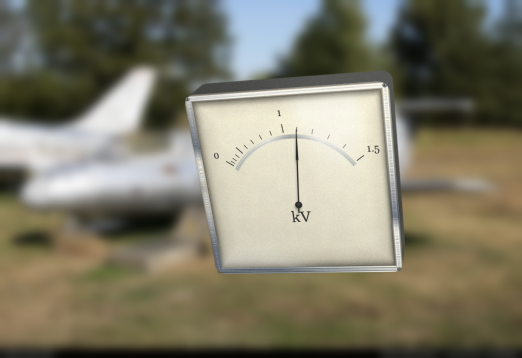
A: 1.1kV
